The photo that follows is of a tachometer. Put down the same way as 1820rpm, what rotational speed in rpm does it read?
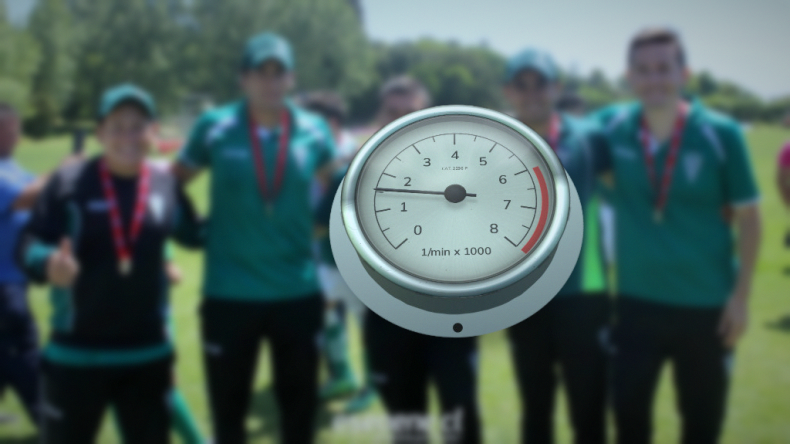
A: 1500rpm
